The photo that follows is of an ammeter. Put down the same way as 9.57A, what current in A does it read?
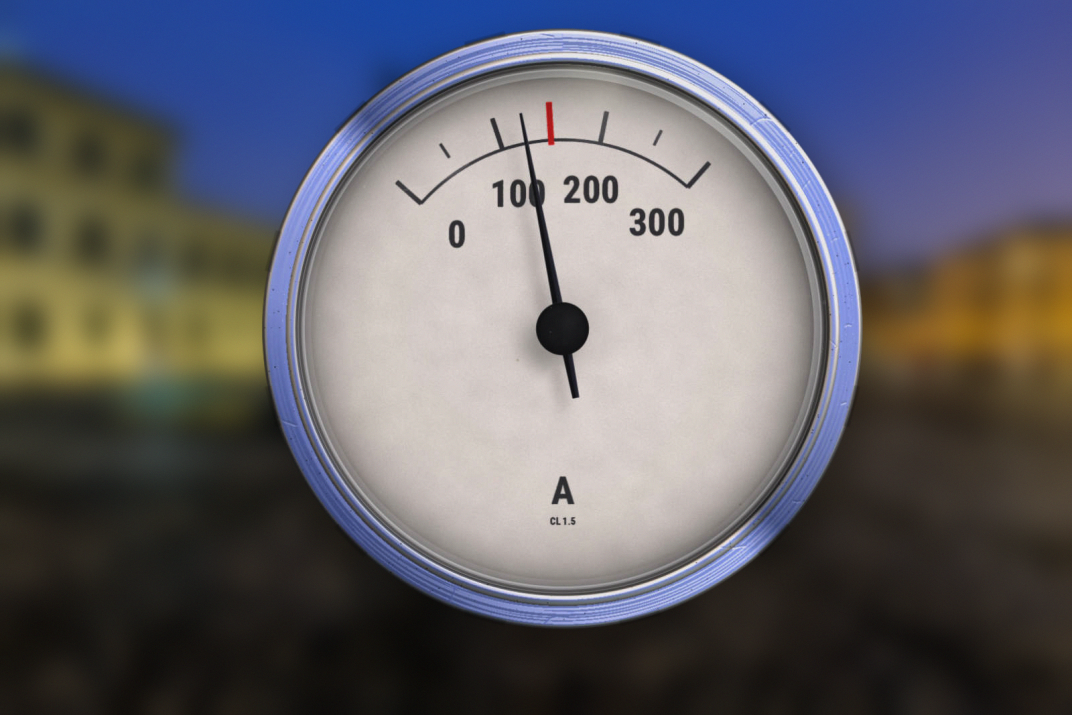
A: 125A
